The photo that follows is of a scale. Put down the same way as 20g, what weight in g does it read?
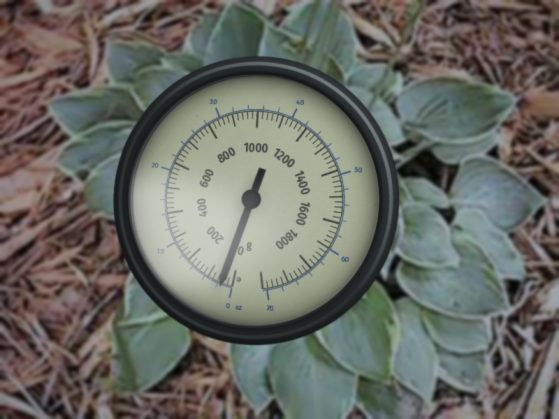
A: 40g
